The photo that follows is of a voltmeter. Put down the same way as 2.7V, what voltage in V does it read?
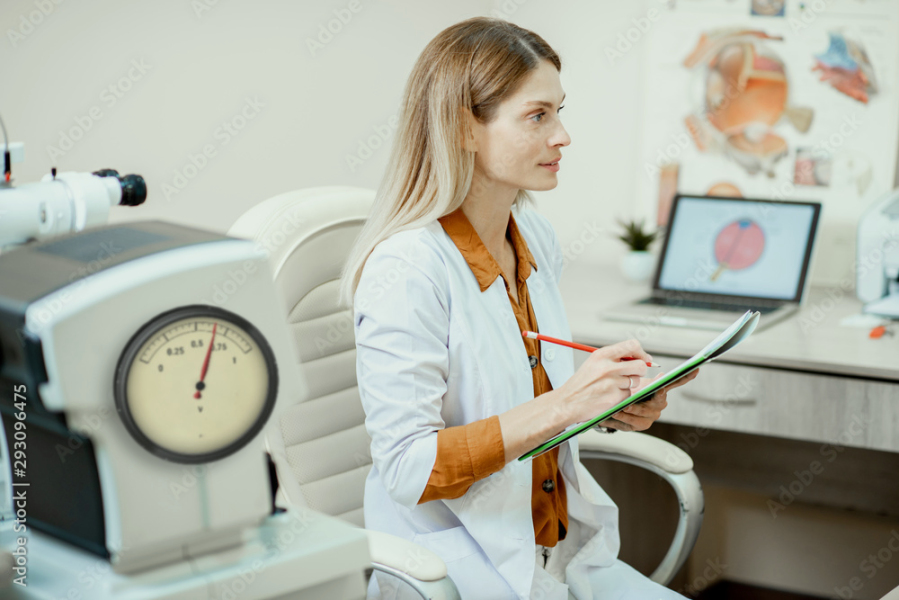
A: 0.65V
